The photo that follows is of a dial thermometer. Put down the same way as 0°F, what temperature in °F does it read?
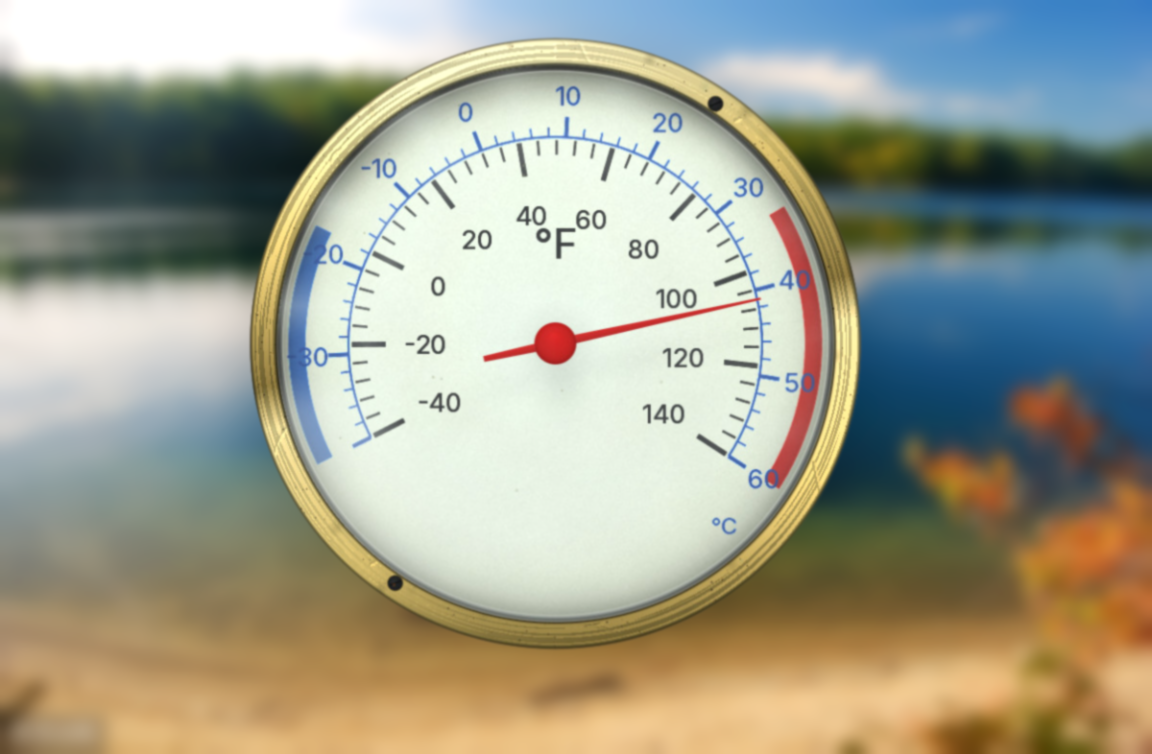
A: 106°F
